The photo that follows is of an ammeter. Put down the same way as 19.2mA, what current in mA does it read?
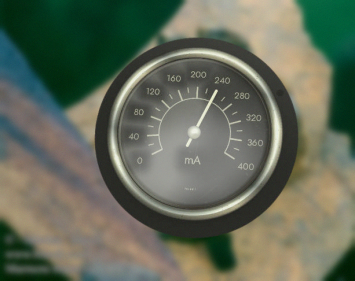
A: 240mA
